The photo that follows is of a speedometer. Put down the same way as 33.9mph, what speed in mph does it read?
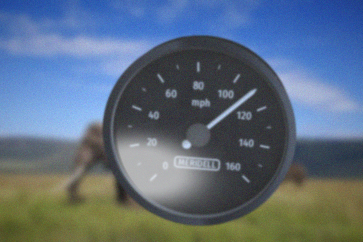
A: 110mph
